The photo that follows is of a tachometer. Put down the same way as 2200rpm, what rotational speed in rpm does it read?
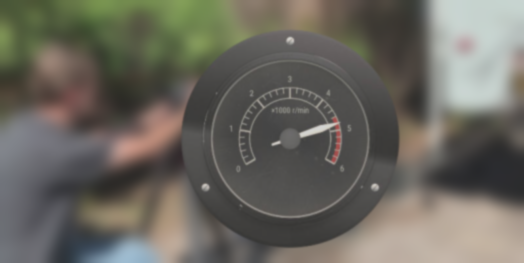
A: 4800rpm
